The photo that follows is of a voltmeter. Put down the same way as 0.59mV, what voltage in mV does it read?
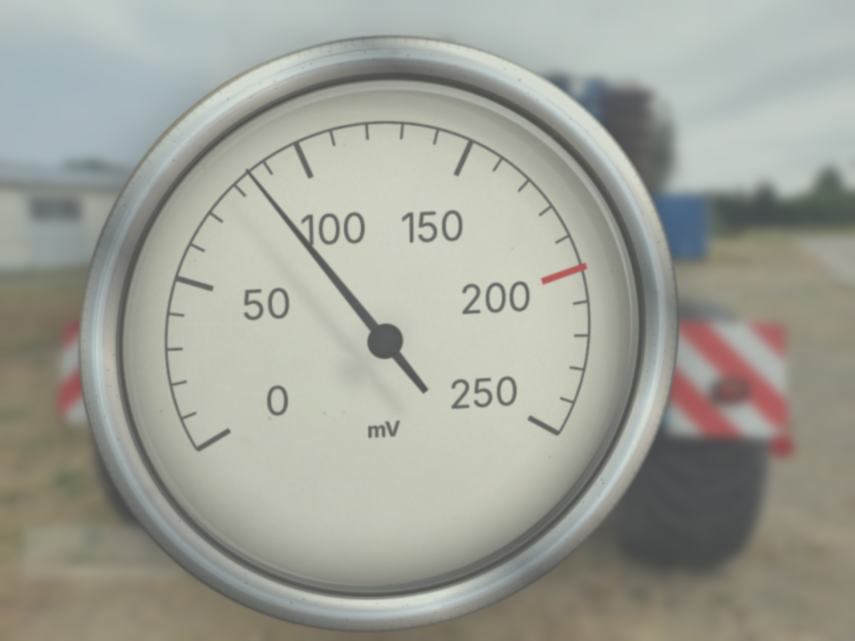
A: 85mV
